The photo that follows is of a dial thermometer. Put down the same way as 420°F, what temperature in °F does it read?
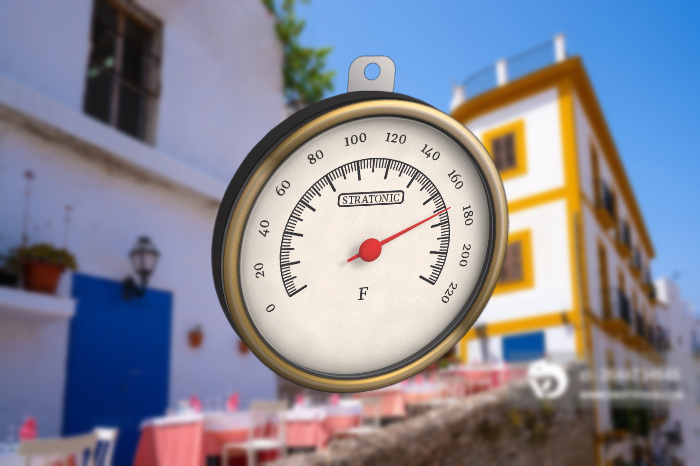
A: 170°F
